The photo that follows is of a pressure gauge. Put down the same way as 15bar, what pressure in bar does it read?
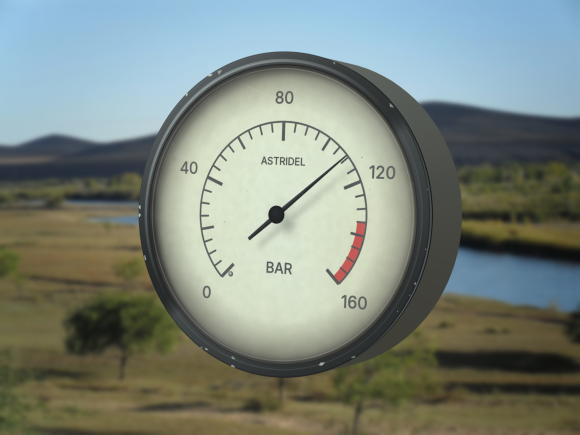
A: 110bar
